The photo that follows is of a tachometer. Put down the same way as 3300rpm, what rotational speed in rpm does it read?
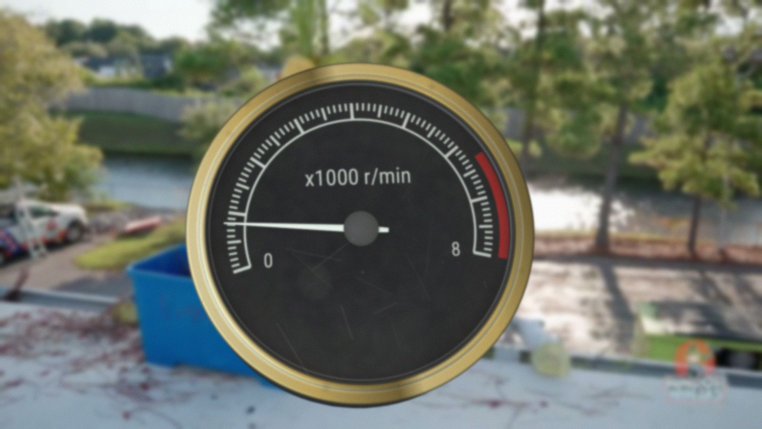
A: 800rpm
